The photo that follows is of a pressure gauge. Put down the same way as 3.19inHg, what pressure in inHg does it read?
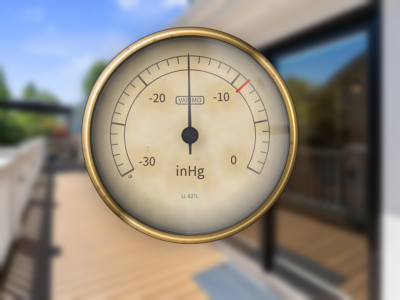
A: -15inHg
